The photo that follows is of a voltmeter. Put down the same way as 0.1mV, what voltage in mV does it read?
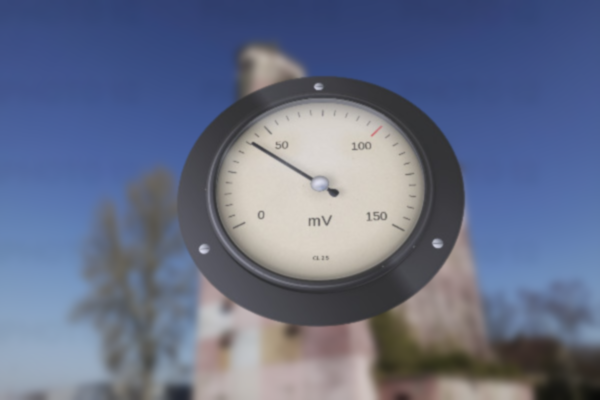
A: 40mV
